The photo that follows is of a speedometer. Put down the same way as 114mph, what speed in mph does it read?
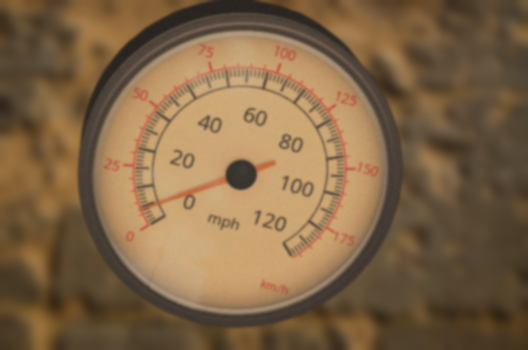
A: 5mph
